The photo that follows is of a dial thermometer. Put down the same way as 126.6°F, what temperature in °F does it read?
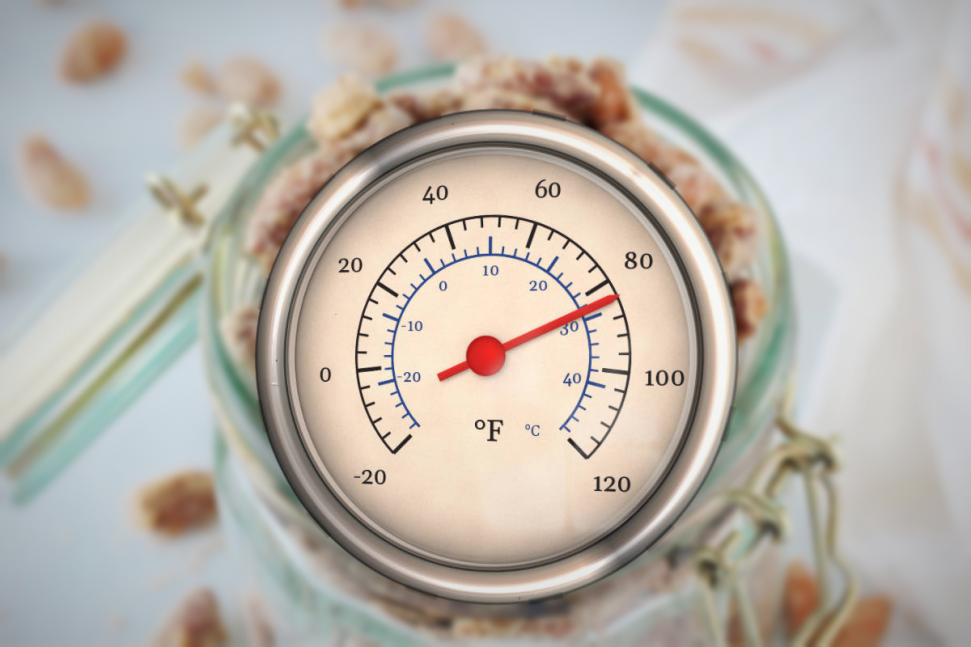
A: 84°F
